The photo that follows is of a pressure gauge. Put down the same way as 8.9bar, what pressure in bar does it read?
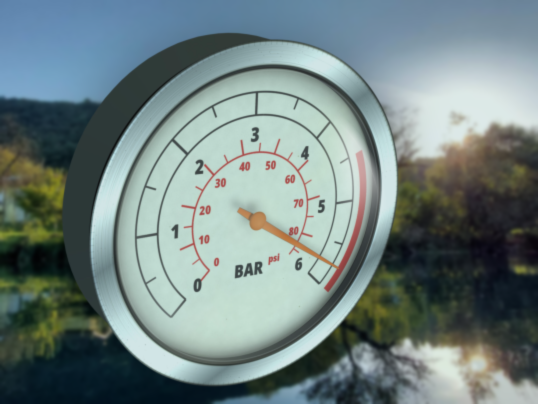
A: 5.75bar
